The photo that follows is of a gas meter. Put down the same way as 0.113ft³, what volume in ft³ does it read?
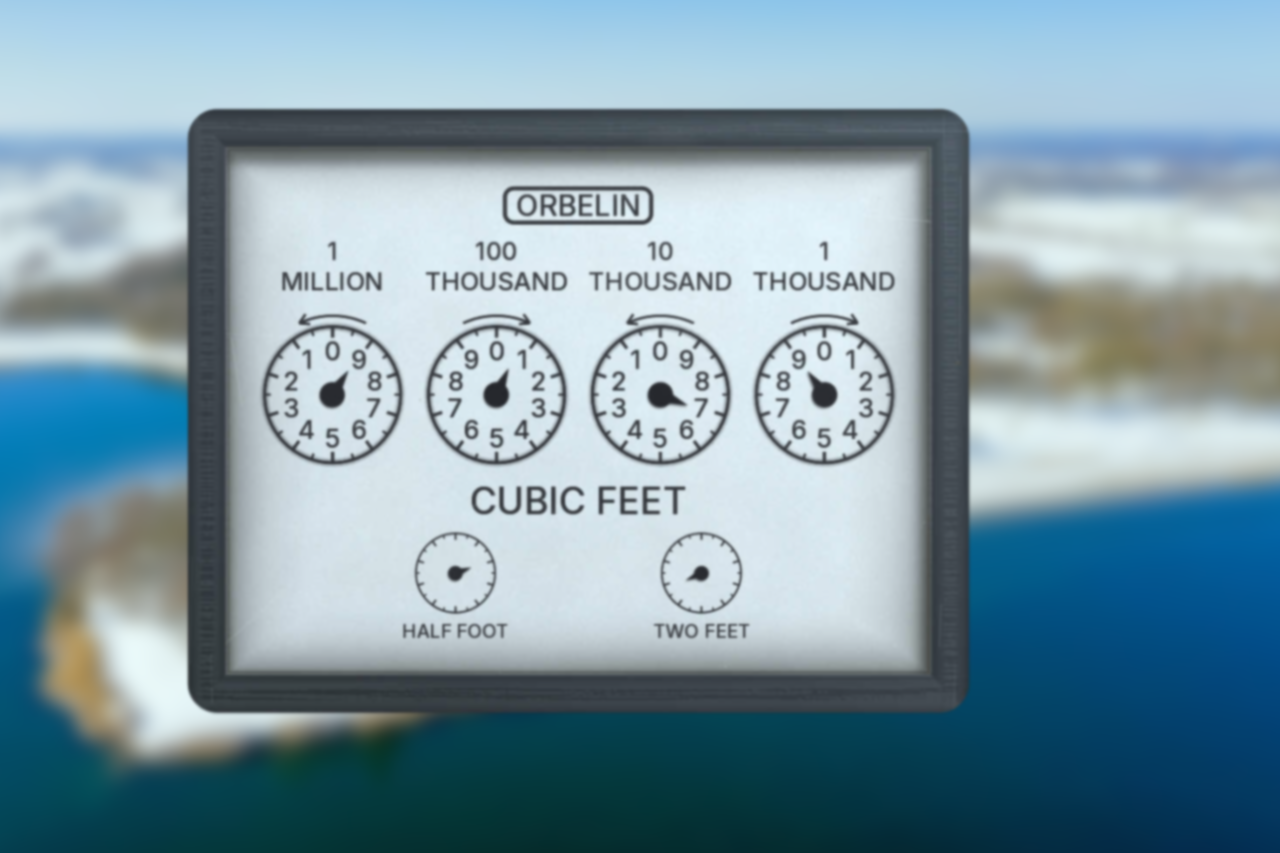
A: 906900ft³
